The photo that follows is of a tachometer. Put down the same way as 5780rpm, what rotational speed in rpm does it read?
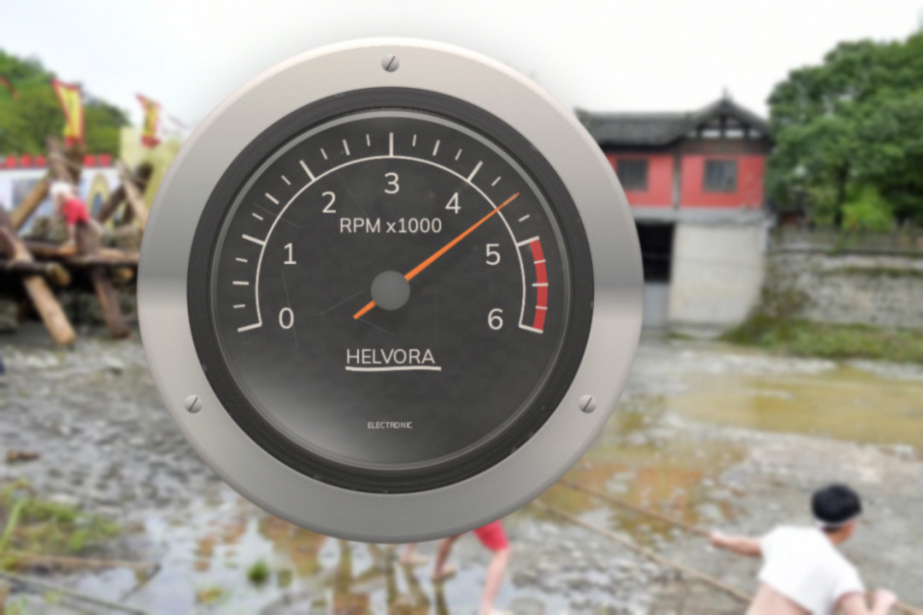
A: 4500rpm
